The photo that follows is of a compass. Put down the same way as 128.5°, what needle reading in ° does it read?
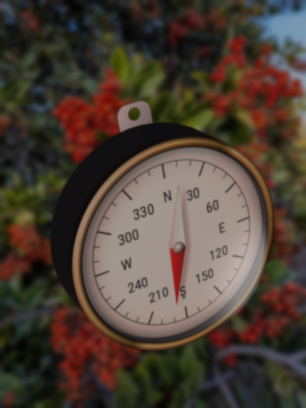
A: 190°
